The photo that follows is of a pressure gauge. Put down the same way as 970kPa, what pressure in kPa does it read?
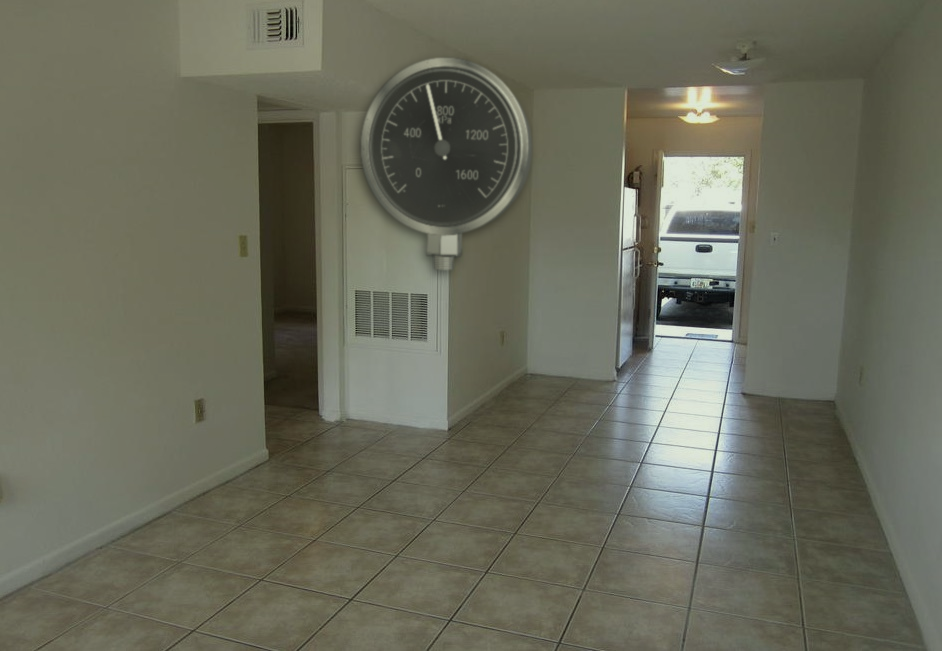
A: 700kPa
